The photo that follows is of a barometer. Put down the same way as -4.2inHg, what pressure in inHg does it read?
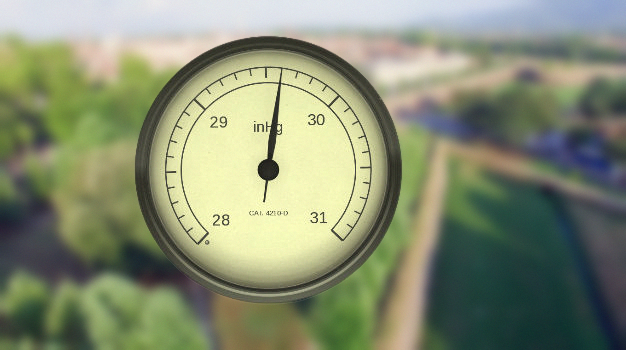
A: 29.6inHg
